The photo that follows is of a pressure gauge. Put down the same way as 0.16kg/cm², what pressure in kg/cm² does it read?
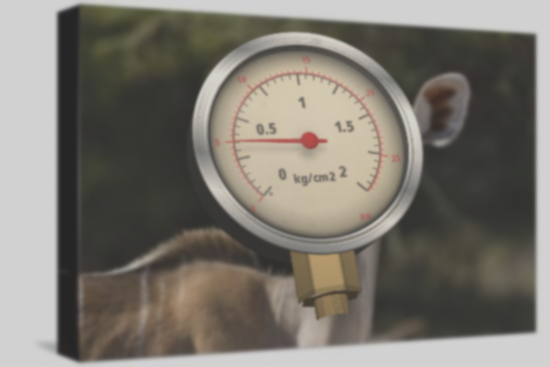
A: 0.35kg/cm²
